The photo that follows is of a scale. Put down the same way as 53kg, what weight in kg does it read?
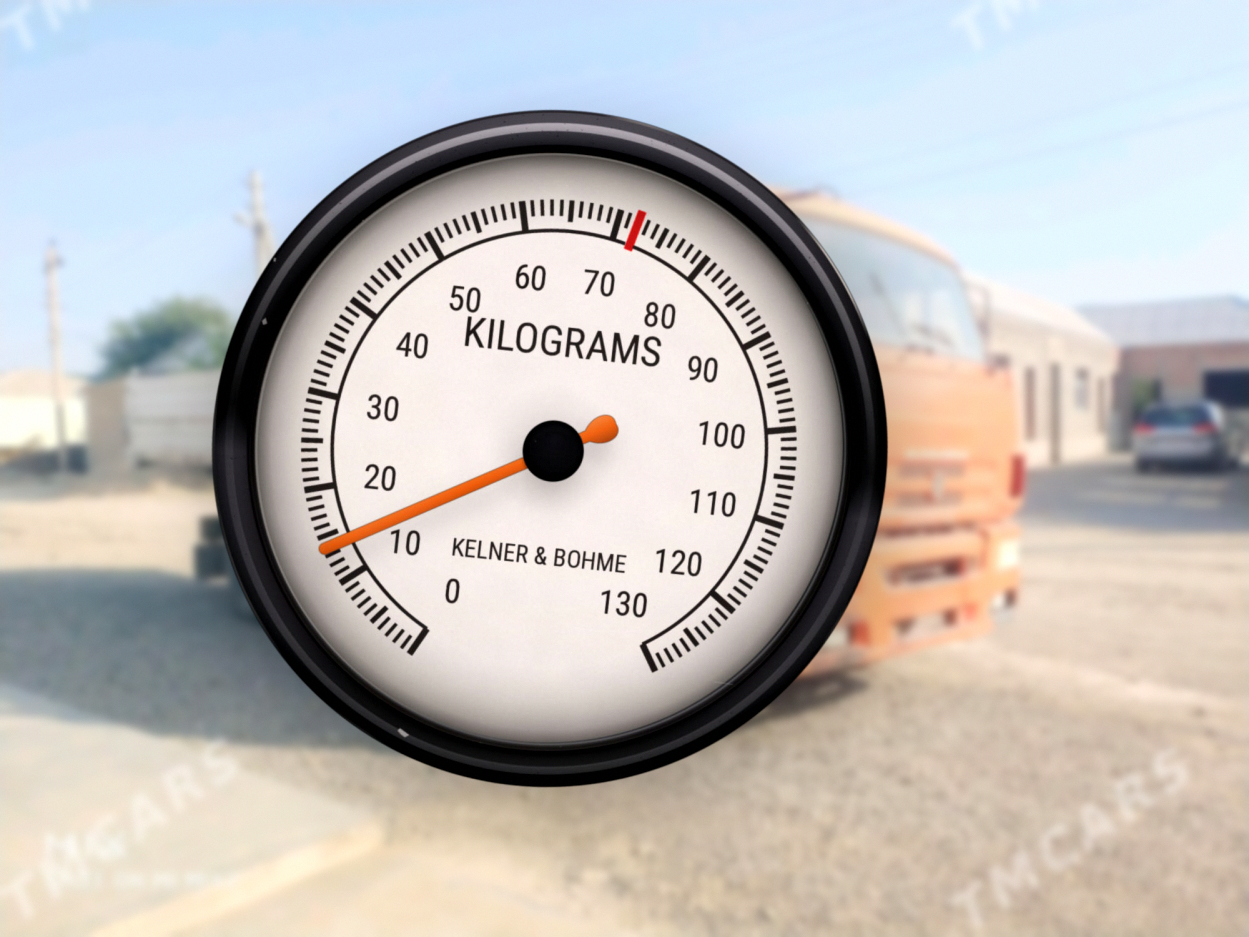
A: 14kg
